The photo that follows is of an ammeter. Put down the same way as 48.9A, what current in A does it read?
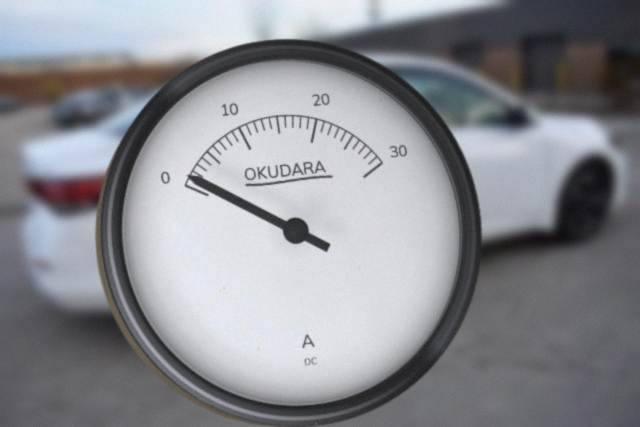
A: 1A
